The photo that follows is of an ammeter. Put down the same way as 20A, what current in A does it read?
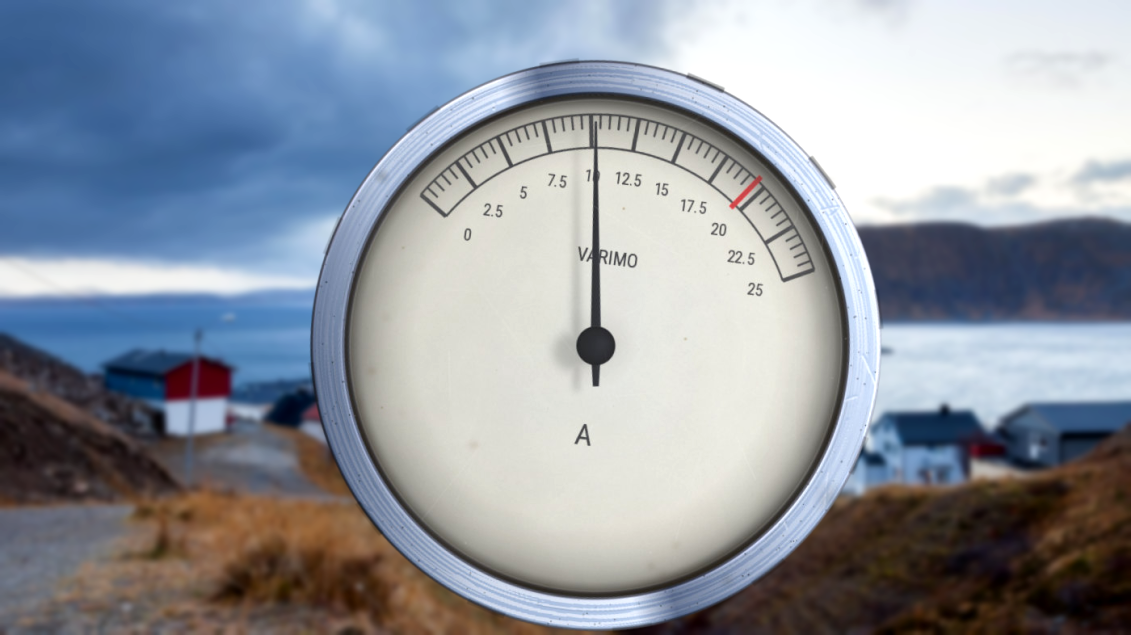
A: 10.25A
